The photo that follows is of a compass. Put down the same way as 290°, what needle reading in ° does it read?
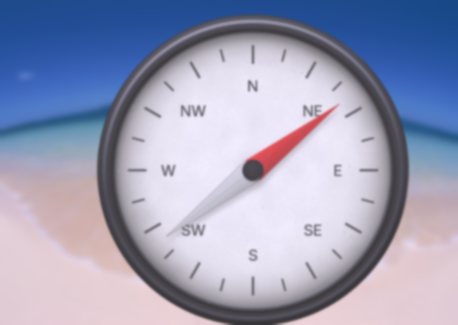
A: 52.5°
